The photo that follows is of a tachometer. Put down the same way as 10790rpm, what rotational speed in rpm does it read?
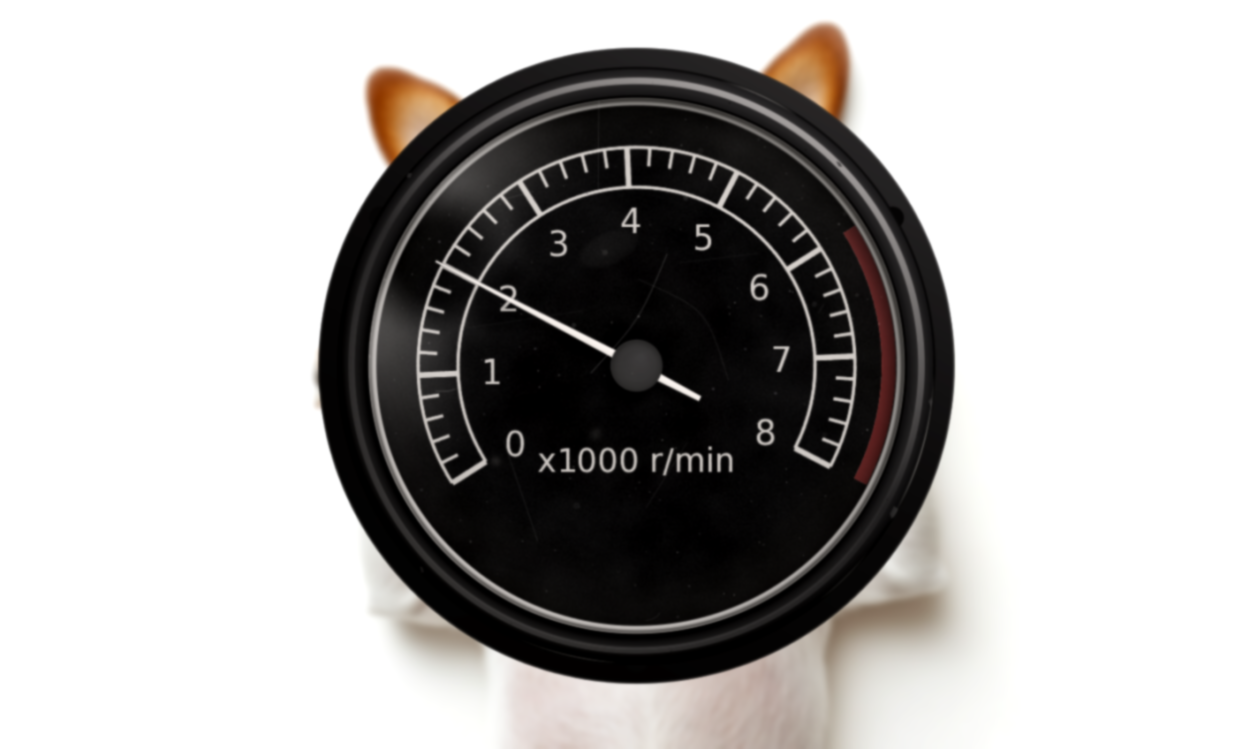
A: 2000rpm
